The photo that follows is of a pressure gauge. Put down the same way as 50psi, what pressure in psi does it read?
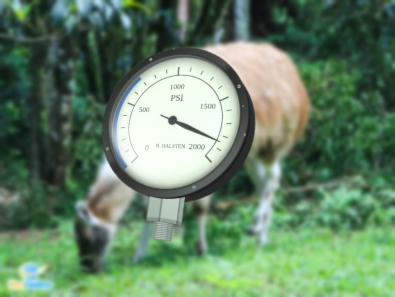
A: 1850psi
